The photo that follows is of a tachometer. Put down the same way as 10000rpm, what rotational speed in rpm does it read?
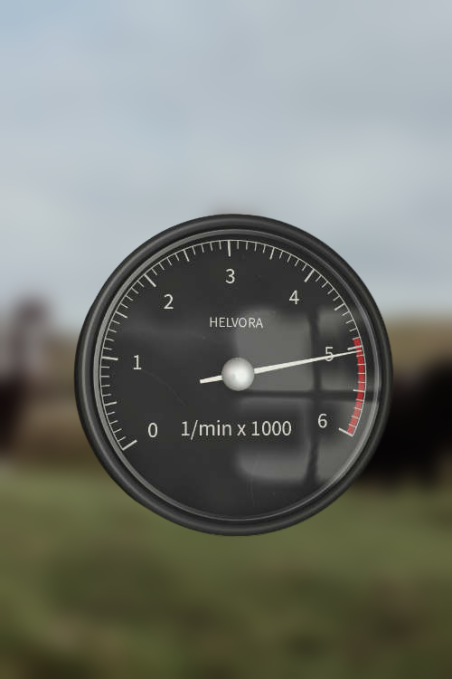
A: 5050rpm
